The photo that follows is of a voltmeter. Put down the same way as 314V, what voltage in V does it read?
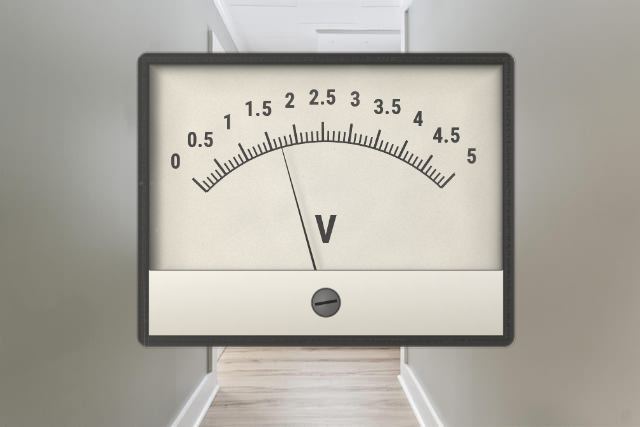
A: 1.7V
